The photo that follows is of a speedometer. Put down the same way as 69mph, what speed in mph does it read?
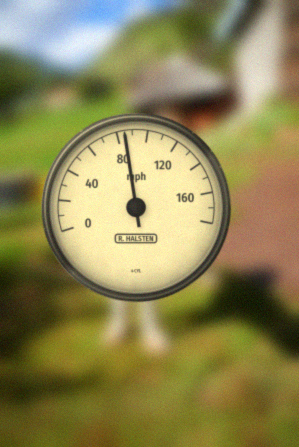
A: 85mph
